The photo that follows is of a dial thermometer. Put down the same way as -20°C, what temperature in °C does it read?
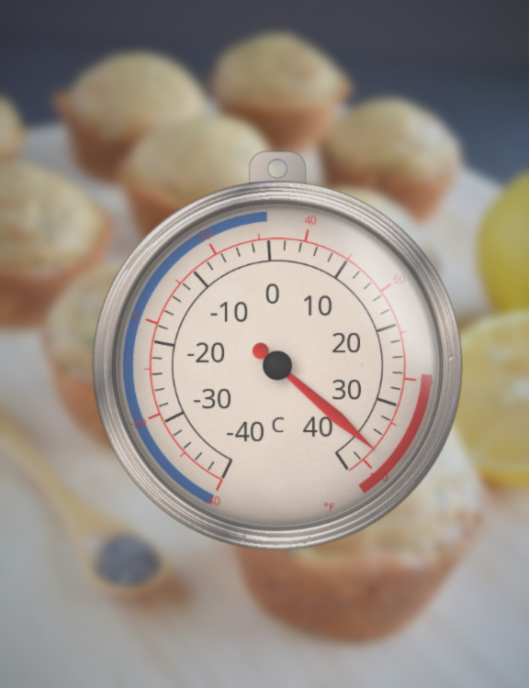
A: 36°C
